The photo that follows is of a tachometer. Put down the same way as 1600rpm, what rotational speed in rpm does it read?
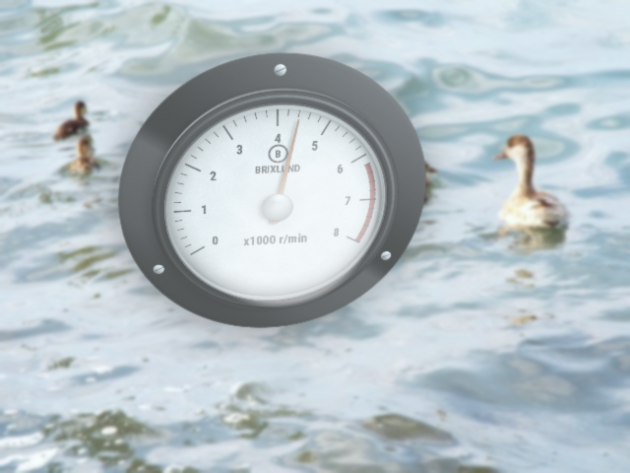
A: 4400rpm
